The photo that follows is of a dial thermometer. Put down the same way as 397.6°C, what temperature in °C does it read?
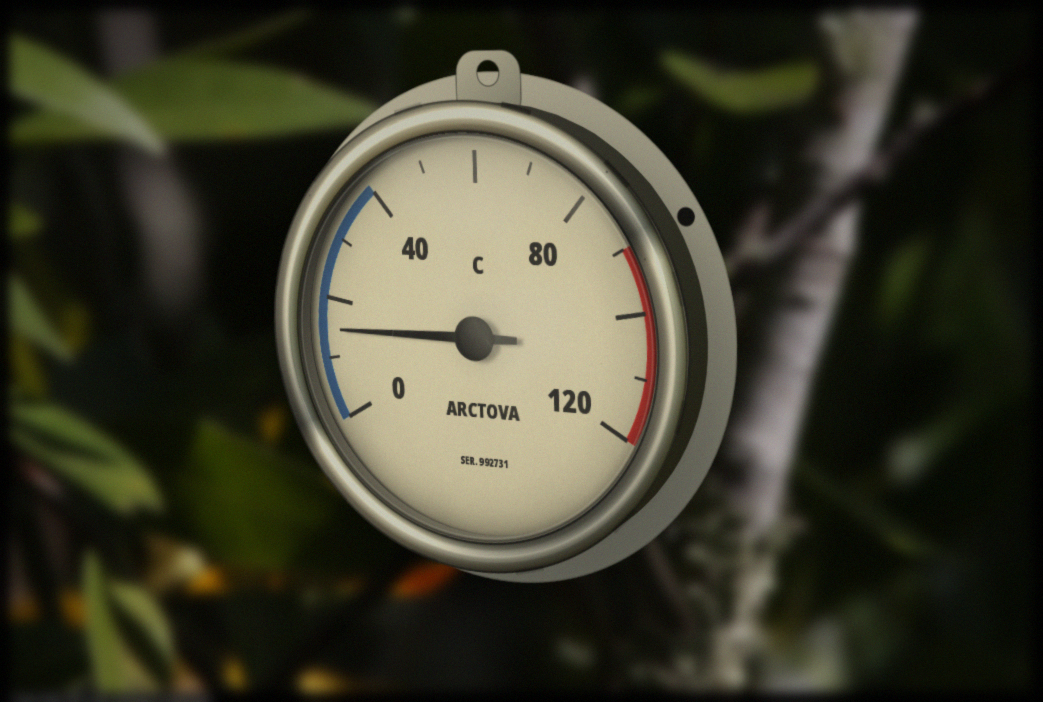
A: 15°C
